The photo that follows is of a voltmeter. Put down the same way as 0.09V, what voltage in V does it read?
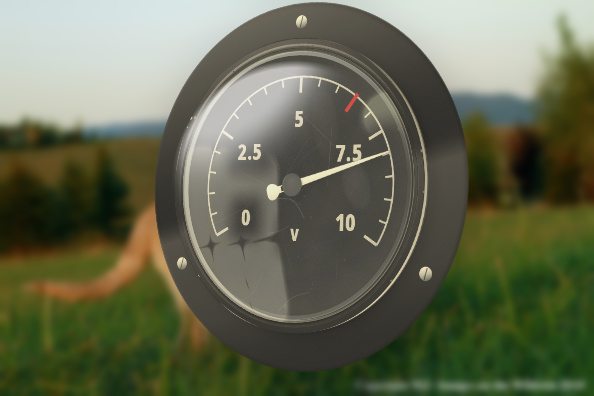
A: 8V
